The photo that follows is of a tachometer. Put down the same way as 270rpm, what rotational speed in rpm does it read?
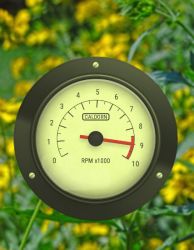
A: 9000rpm
